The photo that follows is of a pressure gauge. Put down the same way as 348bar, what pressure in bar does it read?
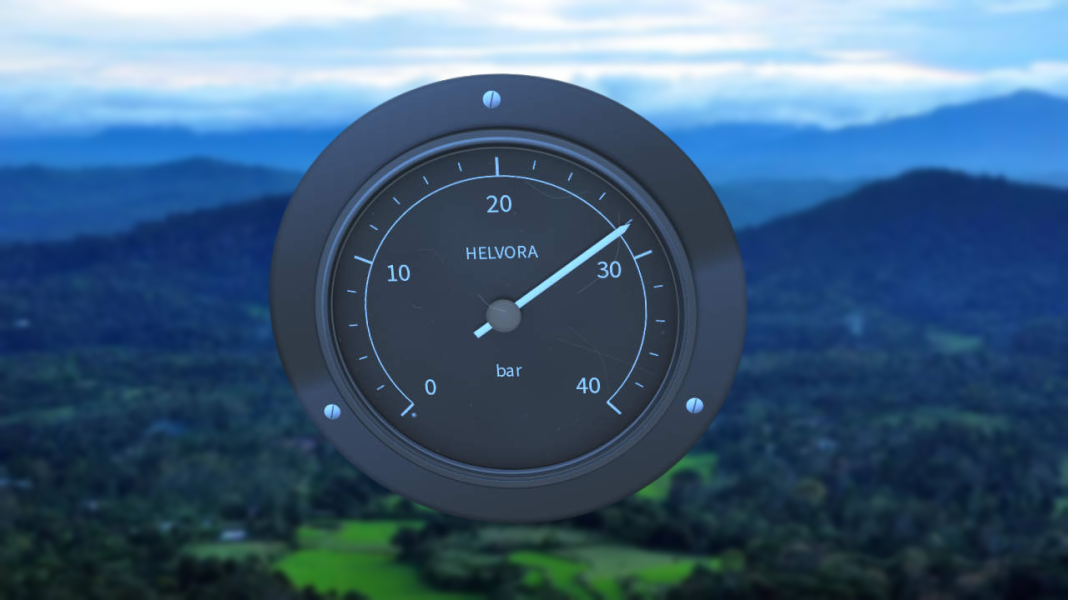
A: 28bar
